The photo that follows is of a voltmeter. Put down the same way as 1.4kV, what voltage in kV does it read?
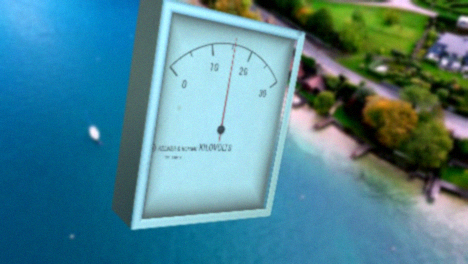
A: 15kV
